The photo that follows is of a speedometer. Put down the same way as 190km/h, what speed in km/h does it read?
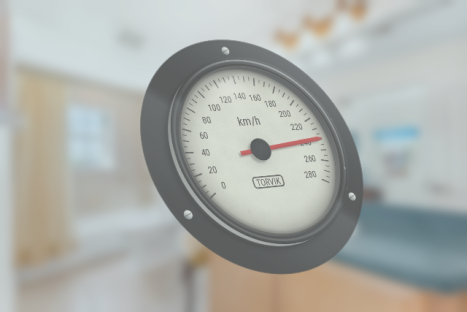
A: 240km/h
